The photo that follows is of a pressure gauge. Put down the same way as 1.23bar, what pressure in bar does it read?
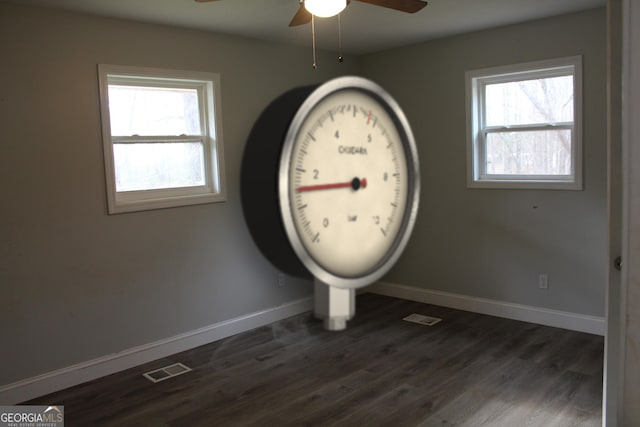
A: 1.5bar
